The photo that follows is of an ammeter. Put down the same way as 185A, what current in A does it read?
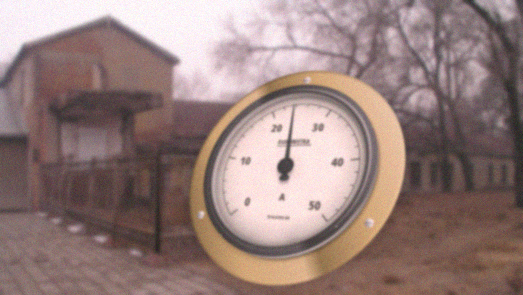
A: 24A
